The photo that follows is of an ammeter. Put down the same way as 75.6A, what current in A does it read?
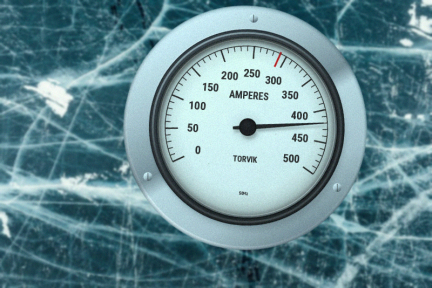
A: 420A
